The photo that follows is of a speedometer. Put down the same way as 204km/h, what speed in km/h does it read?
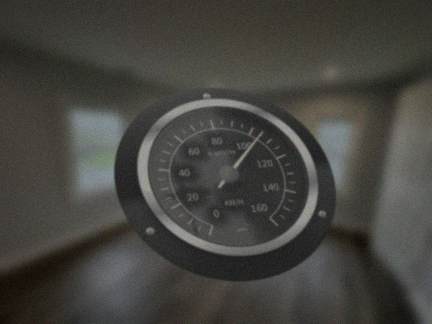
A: 105km/h
